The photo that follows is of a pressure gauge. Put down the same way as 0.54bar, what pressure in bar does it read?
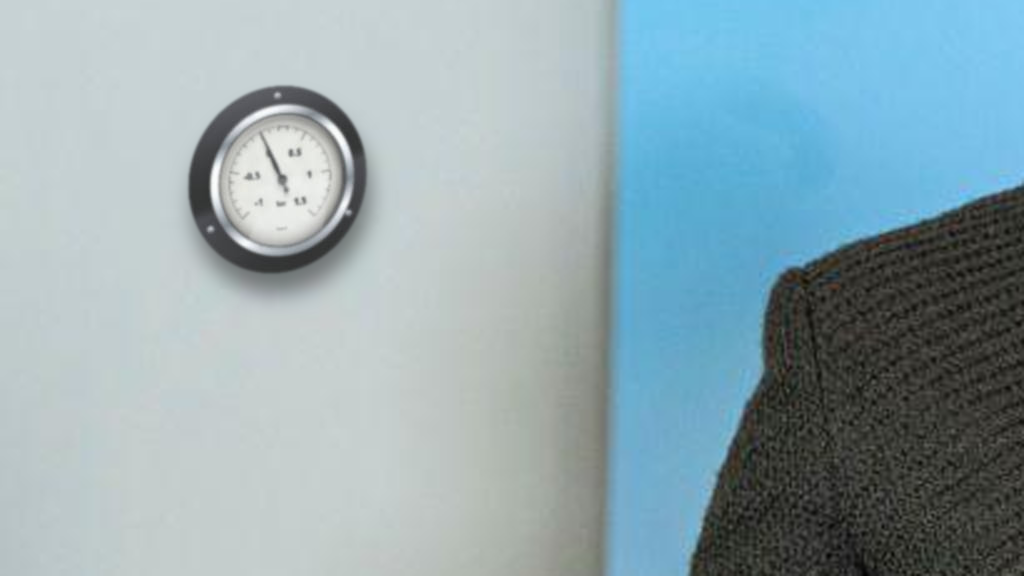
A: 0bar
